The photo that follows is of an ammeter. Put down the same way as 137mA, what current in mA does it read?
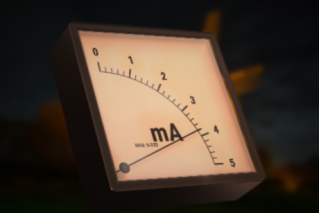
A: 3.8mA
